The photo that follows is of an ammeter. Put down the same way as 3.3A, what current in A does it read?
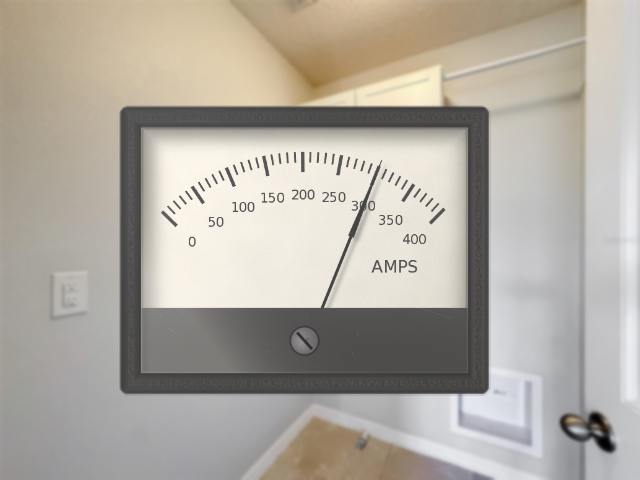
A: 300A
